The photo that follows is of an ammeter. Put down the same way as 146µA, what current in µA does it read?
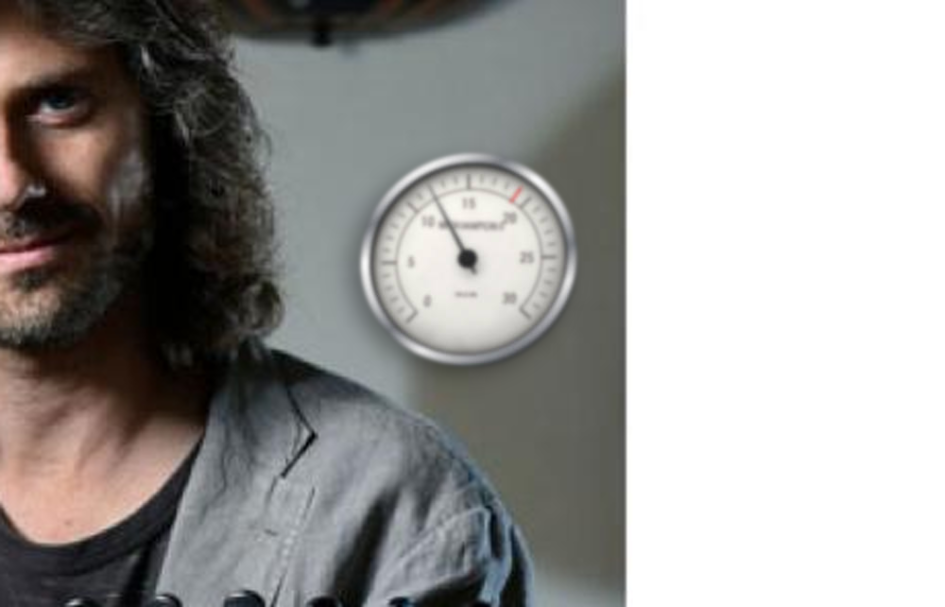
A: 12µA
